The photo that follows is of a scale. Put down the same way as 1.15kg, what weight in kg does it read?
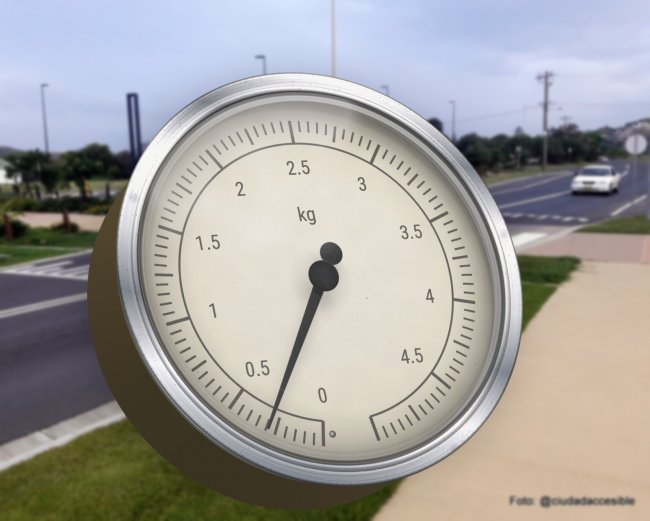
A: 0.3kg
